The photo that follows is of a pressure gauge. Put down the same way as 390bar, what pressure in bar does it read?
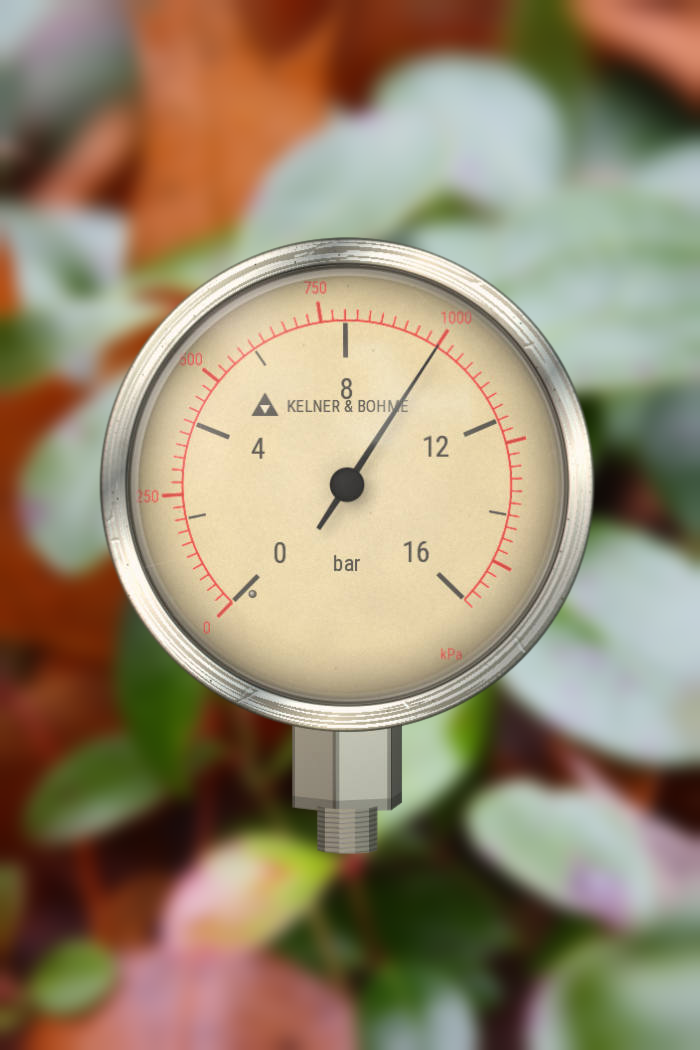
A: 10bar
